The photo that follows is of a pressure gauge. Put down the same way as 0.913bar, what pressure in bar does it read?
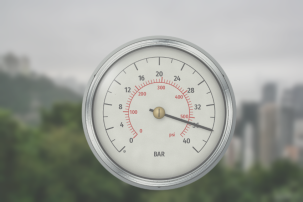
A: 36bar
